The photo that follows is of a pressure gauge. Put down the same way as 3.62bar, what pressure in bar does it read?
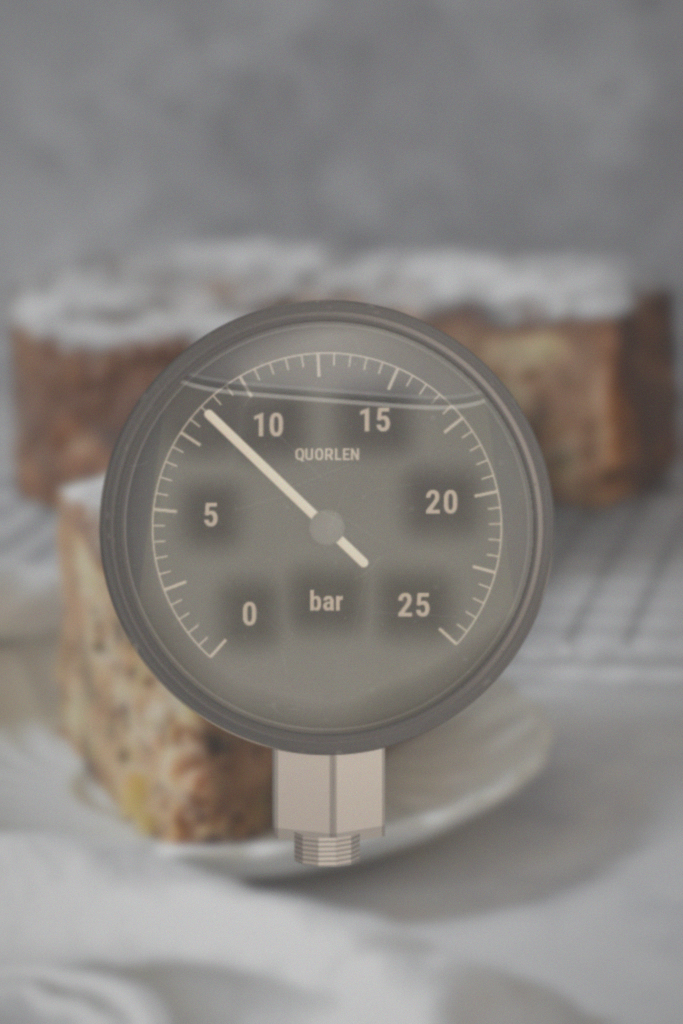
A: 8.5bar
